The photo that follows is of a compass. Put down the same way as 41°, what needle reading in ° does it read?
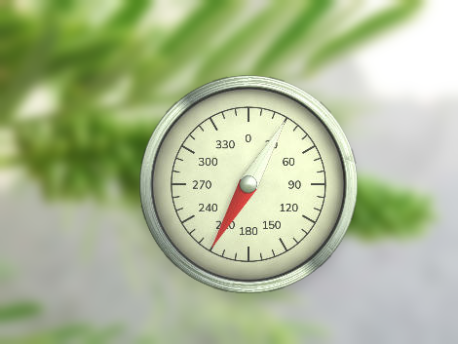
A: 210°
